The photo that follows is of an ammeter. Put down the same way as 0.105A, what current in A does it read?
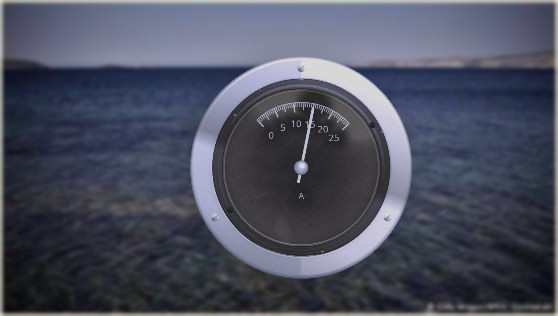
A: 15A
